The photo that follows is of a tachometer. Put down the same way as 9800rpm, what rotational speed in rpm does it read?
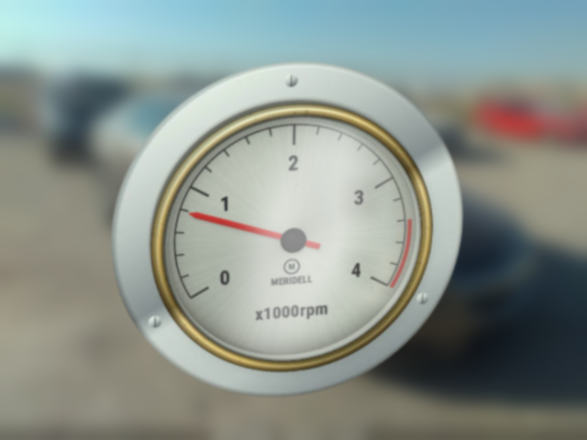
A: 800rpm
